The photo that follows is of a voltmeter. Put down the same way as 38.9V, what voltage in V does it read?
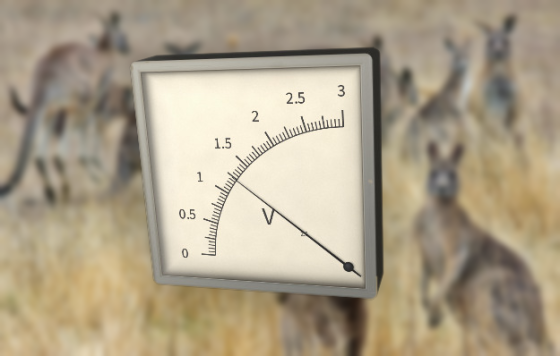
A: 1.25V
